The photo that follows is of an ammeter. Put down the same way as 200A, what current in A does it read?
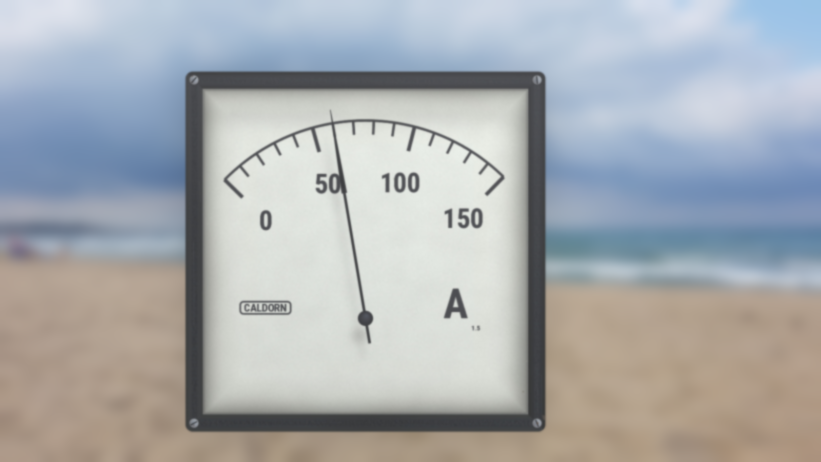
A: 60A
